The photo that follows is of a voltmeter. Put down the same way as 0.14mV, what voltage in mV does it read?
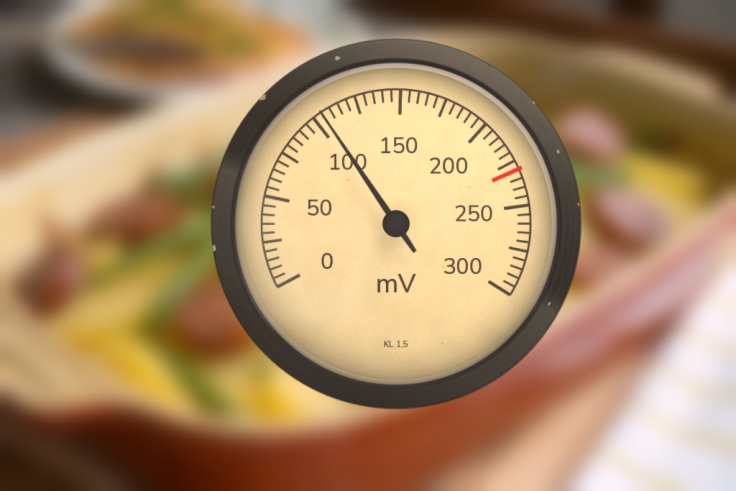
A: 105mV
